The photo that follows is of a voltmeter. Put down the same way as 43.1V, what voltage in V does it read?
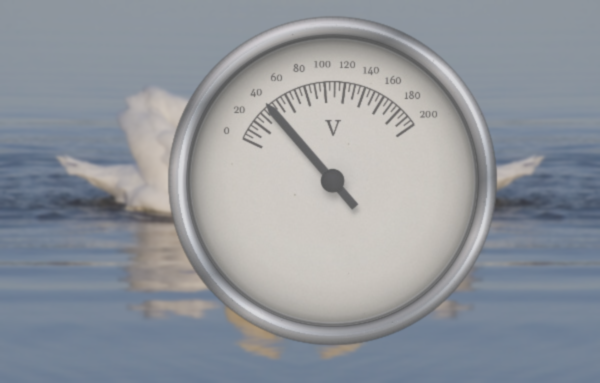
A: 40V
